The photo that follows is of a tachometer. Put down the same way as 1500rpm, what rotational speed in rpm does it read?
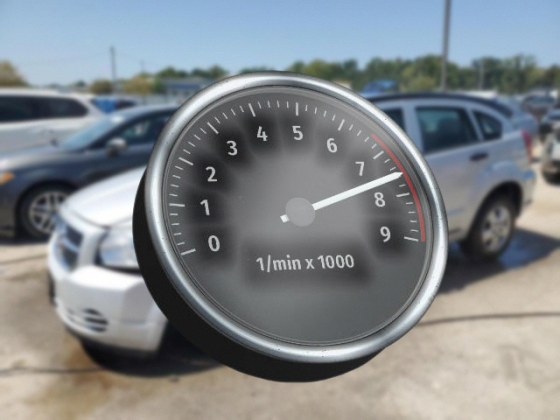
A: 7600rpm
